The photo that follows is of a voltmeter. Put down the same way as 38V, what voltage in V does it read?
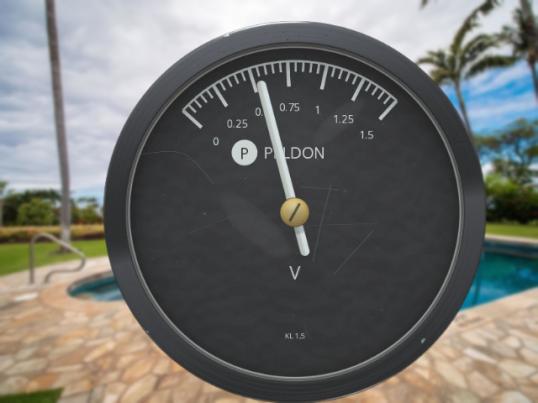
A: 0.55V
